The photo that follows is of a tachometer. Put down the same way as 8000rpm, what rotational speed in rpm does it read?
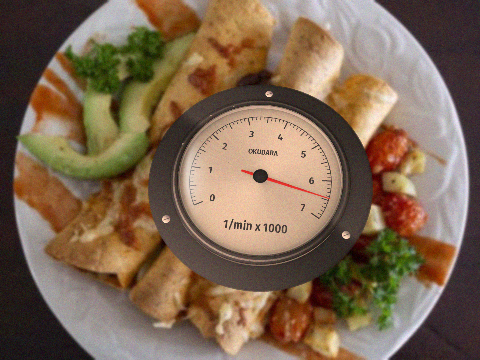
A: 6500rpm
